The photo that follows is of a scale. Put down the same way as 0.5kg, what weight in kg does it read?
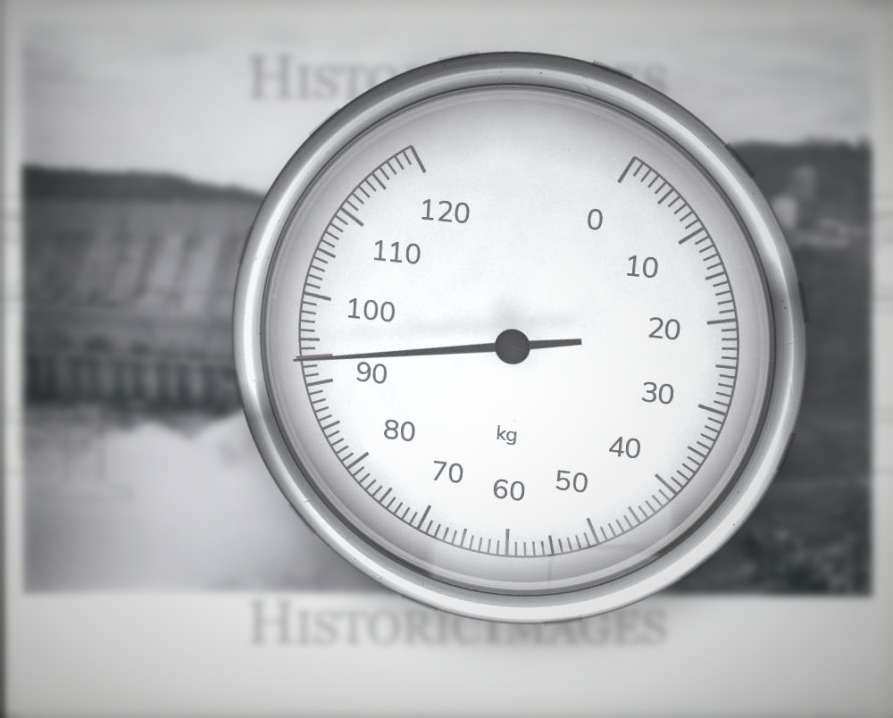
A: 93kg
